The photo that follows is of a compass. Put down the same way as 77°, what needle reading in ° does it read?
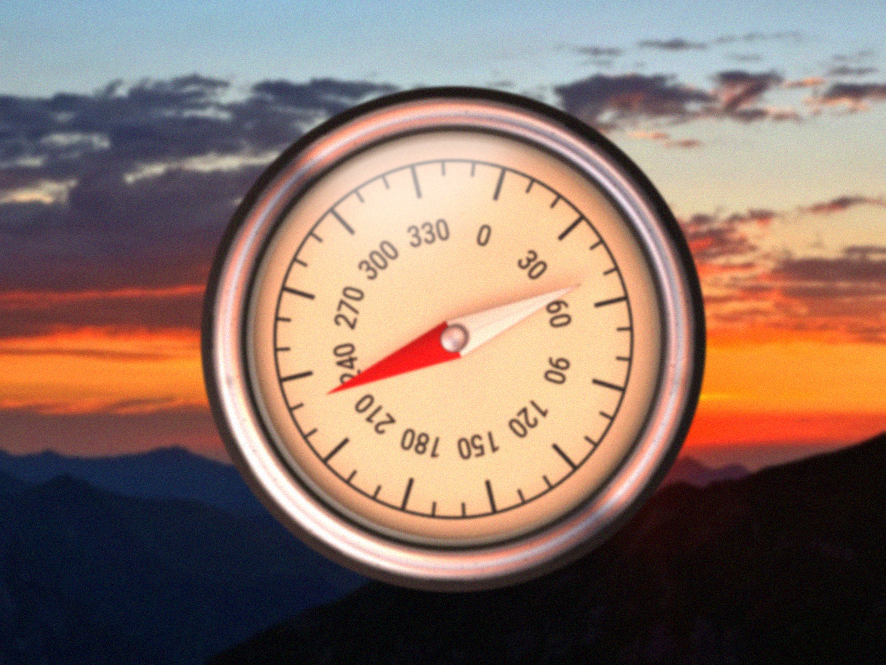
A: 230°
